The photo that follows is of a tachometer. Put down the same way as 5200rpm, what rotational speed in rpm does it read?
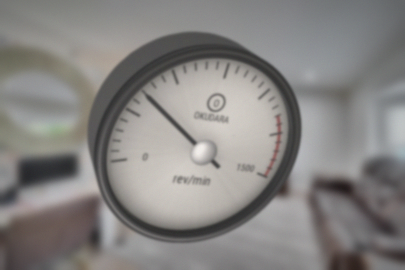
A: 350rpm
